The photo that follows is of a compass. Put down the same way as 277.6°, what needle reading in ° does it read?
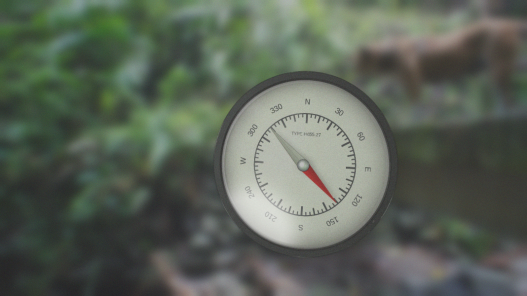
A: 135°
